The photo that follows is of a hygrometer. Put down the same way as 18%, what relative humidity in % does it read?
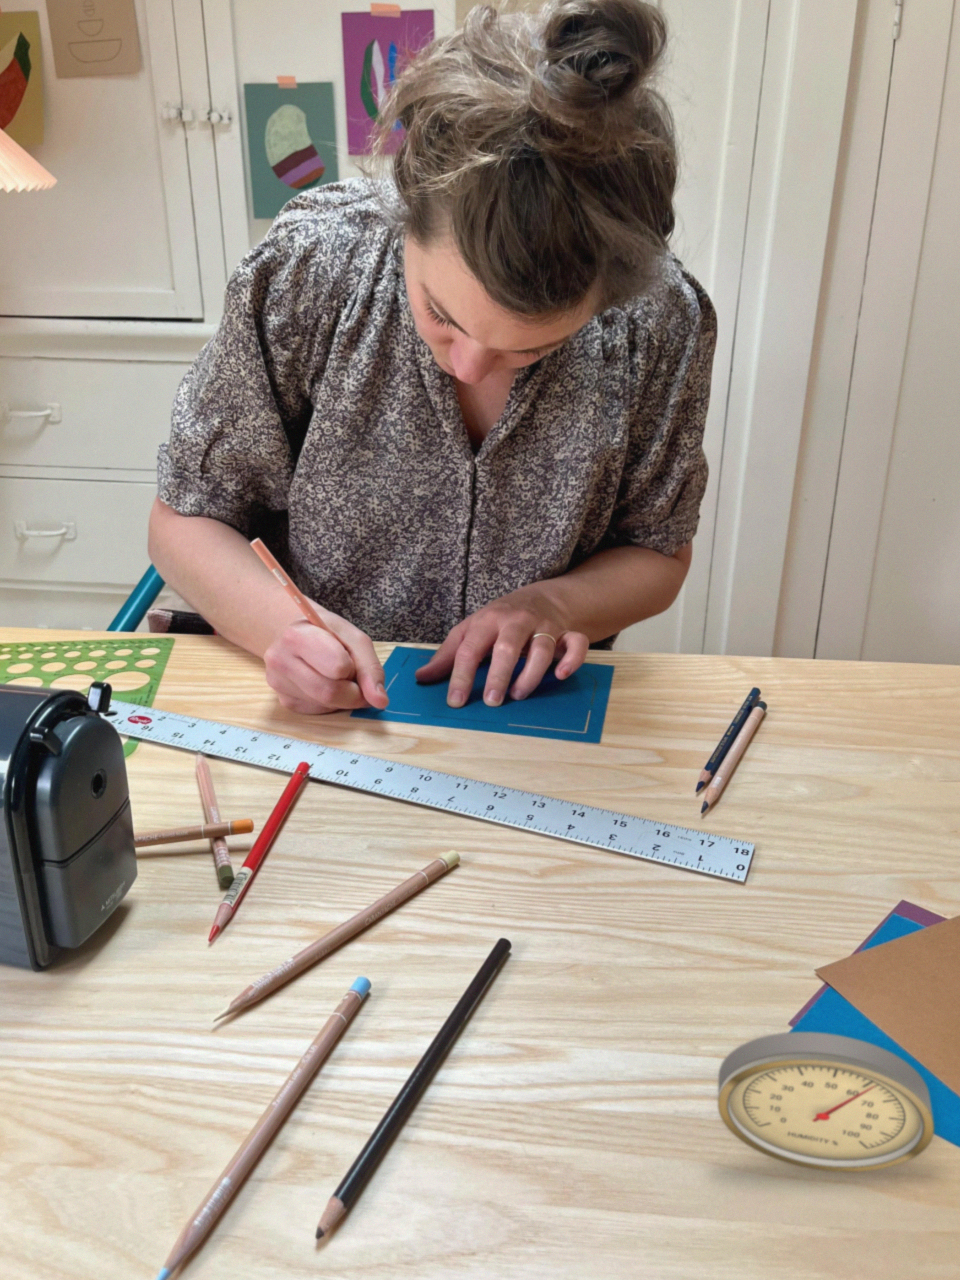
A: 60%
